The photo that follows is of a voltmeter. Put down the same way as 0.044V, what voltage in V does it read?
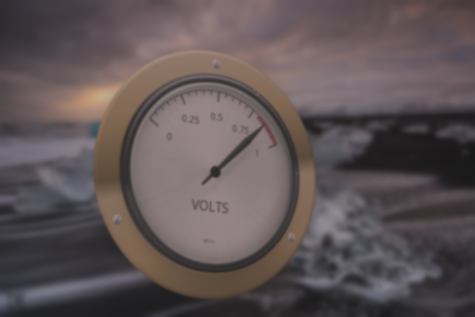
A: 0.85V
